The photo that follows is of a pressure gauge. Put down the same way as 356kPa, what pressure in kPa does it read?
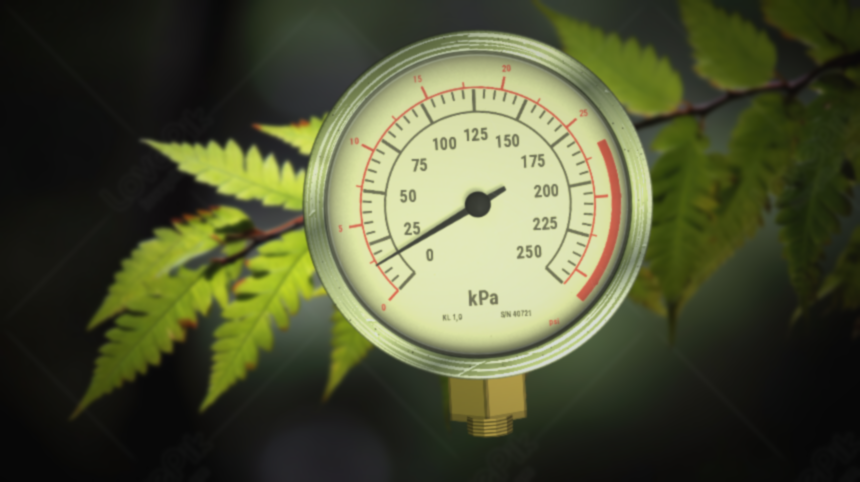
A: 15kPa
